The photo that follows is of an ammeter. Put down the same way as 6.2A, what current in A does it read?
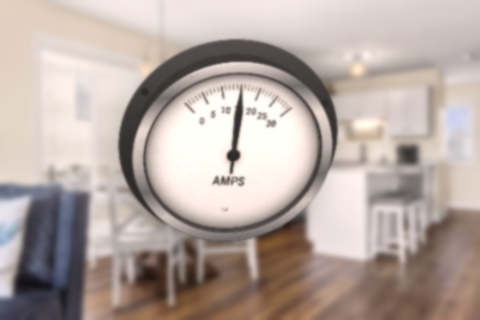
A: 15A
